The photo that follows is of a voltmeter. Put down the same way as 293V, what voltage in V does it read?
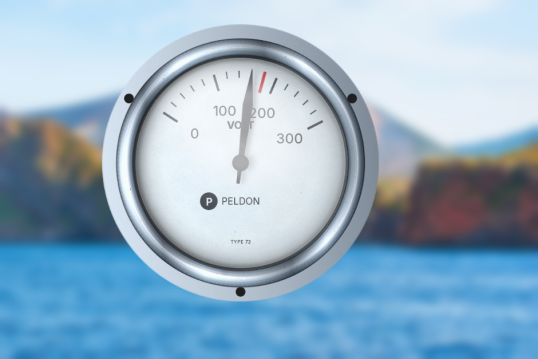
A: 160V
